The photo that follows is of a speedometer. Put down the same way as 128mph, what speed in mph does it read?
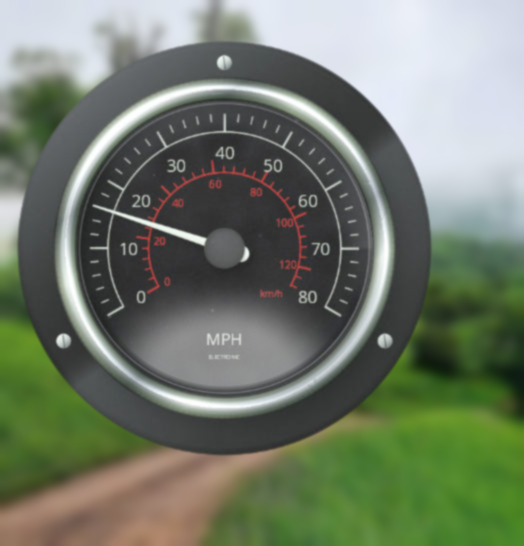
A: 16mph
